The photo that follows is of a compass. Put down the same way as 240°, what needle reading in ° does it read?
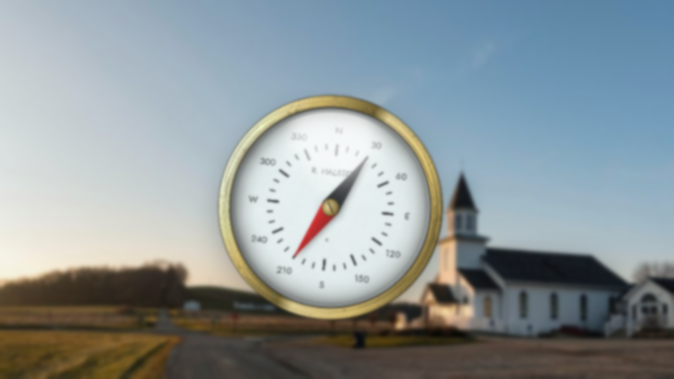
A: 210°
